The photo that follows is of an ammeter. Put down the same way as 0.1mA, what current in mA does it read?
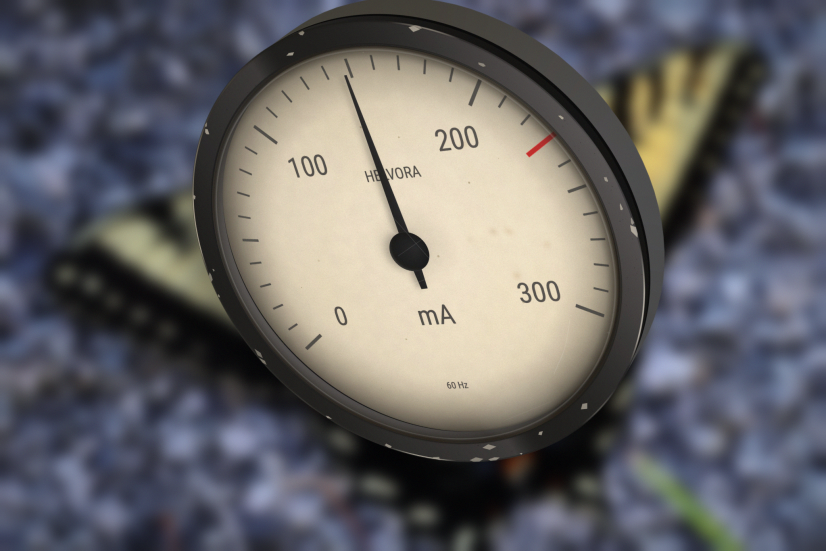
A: 150mA
